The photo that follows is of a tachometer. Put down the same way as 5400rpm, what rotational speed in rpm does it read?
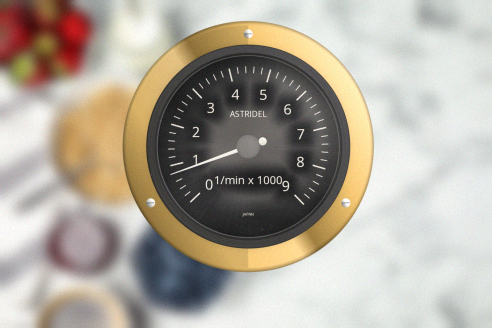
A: 800rpm
